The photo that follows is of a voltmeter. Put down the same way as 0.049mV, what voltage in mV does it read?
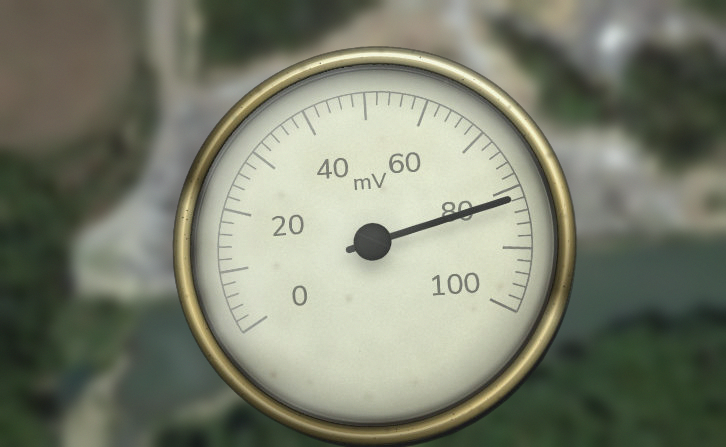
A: 82mV
